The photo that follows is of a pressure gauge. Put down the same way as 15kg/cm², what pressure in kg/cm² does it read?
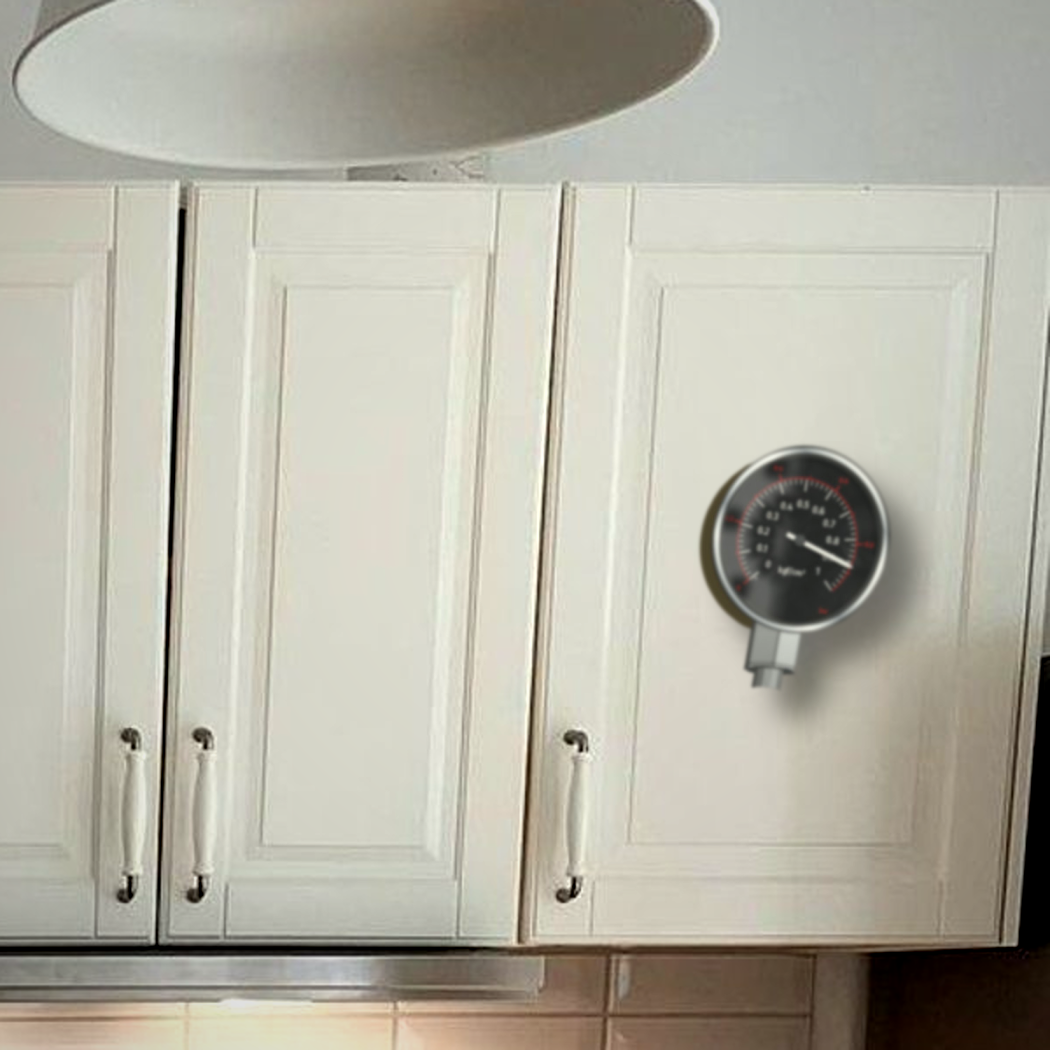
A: 0.9kg/cm²
